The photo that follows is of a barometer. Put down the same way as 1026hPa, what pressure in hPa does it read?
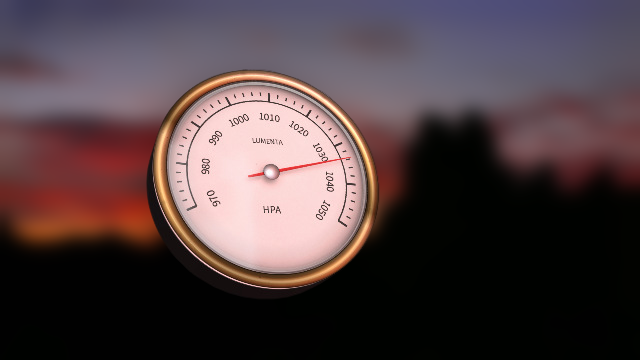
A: 1034hPa
